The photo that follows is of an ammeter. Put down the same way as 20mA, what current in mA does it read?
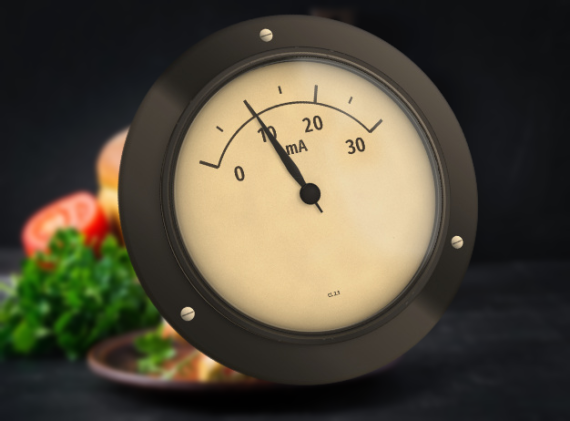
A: 10mA
